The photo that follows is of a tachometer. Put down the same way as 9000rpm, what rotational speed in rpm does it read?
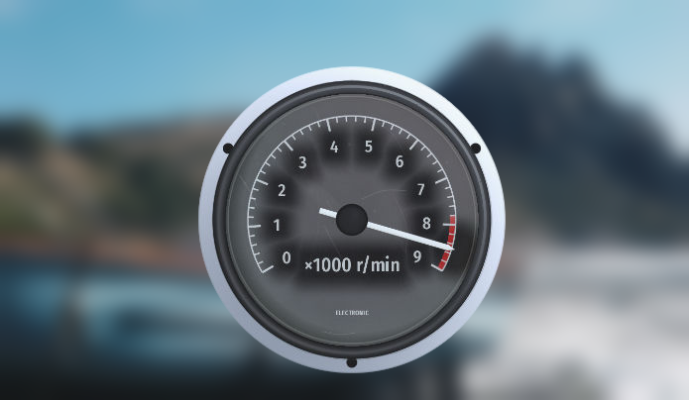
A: 8500rpm
